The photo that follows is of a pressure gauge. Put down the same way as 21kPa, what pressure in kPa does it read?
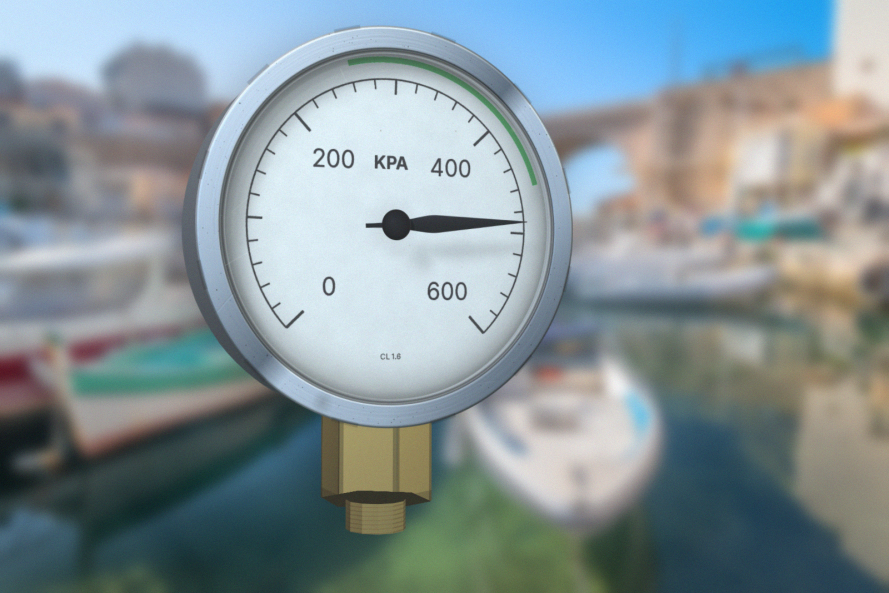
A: 490kPa
